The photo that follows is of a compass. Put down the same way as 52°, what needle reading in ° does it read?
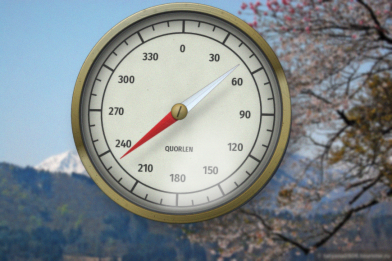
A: 230°
